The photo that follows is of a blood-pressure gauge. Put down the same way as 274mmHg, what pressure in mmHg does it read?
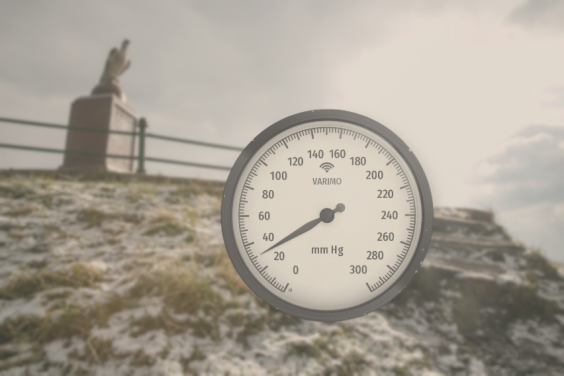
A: 30mmHg
